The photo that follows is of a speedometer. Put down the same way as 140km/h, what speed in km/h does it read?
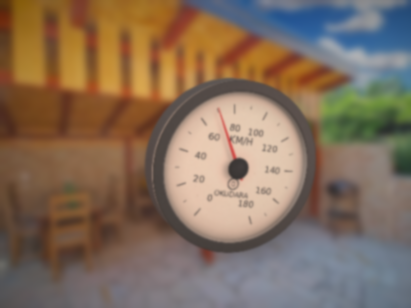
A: 70km/h
